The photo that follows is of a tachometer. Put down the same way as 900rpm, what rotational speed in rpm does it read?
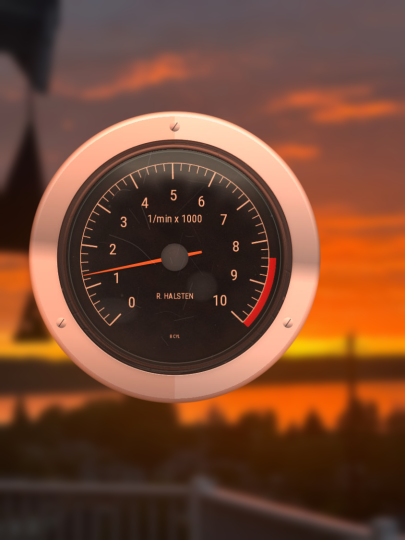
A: 1300rpm
